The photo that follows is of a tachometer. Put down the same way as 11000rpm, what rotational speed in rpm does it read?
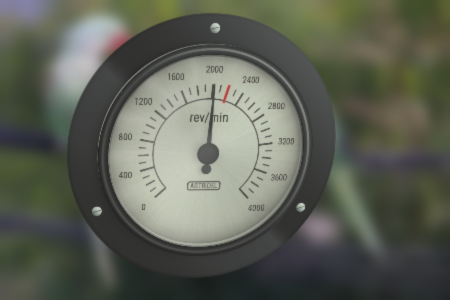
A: 2000rpm
